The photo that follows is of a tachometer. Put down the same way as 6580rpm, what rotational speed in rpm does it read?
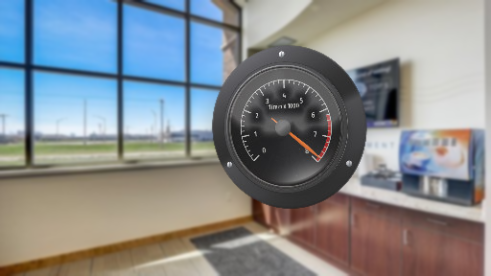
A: 7800rpm
